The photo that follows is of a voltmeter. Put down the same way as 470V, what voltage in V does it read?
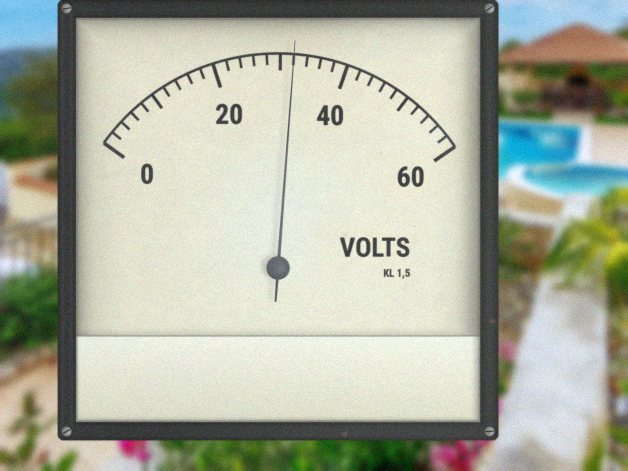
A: 32V
